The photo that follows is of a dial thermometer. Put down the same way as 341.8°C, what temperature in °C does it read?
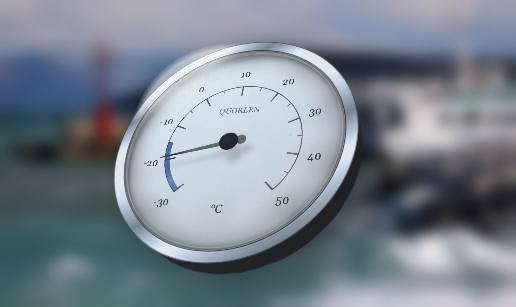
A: -20°C
